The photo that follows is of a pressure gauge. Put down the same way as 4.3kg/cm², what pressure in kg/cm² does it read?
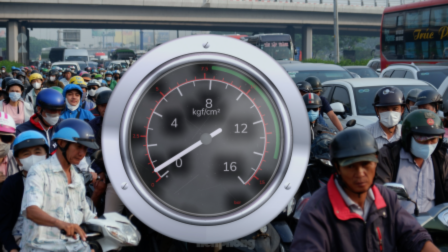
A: 0.5kg/cm²
